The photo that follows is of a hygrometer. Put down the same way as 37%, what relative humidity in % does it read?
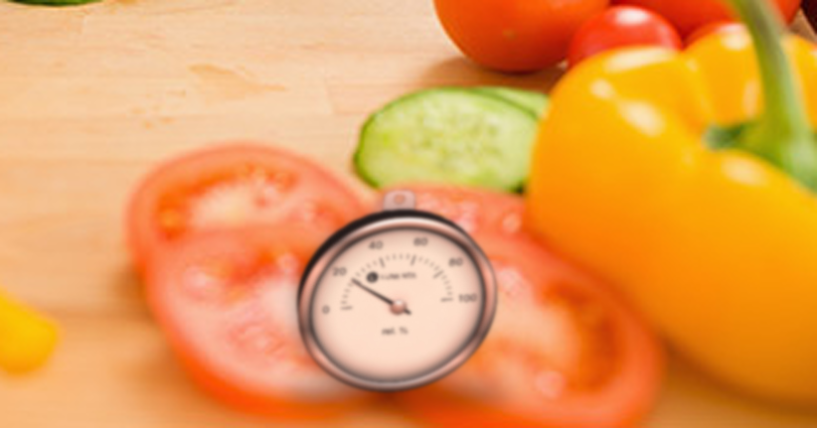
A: 20%
